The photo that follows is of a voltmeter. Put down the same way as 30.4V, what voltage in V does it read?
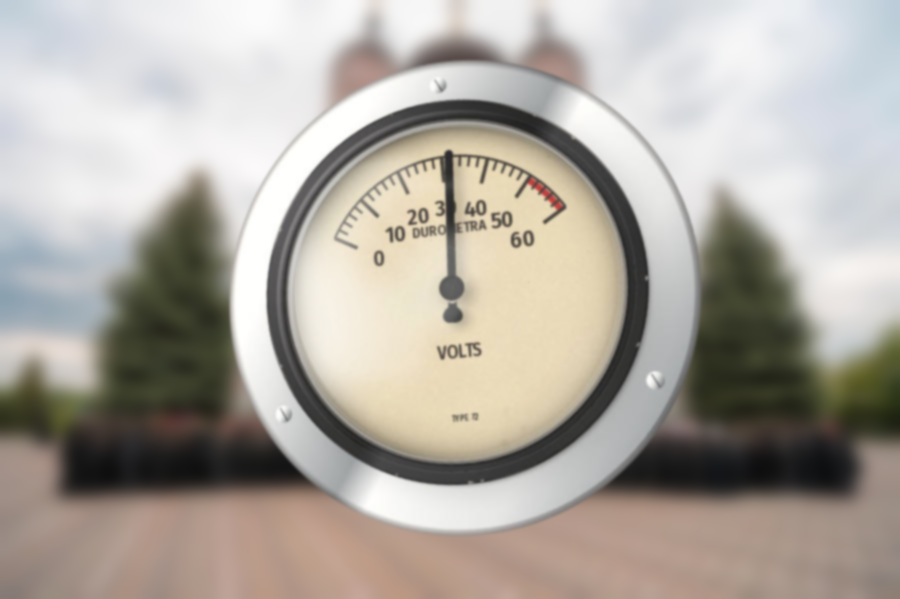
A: 32V
